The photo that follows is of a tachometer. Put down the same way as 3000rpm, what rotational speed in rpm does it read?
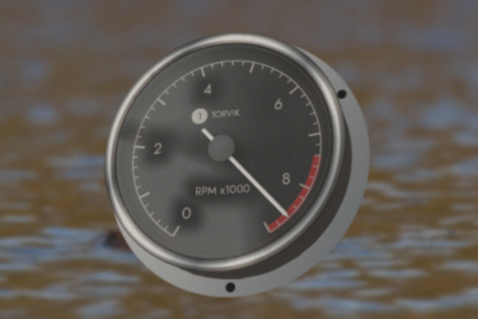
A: 8600rpm
